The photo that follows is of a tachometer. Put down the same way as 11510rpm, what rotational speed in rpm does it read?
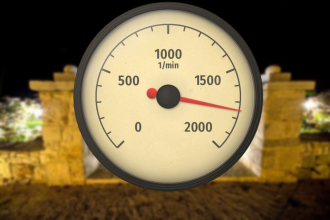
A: 1750rpm
